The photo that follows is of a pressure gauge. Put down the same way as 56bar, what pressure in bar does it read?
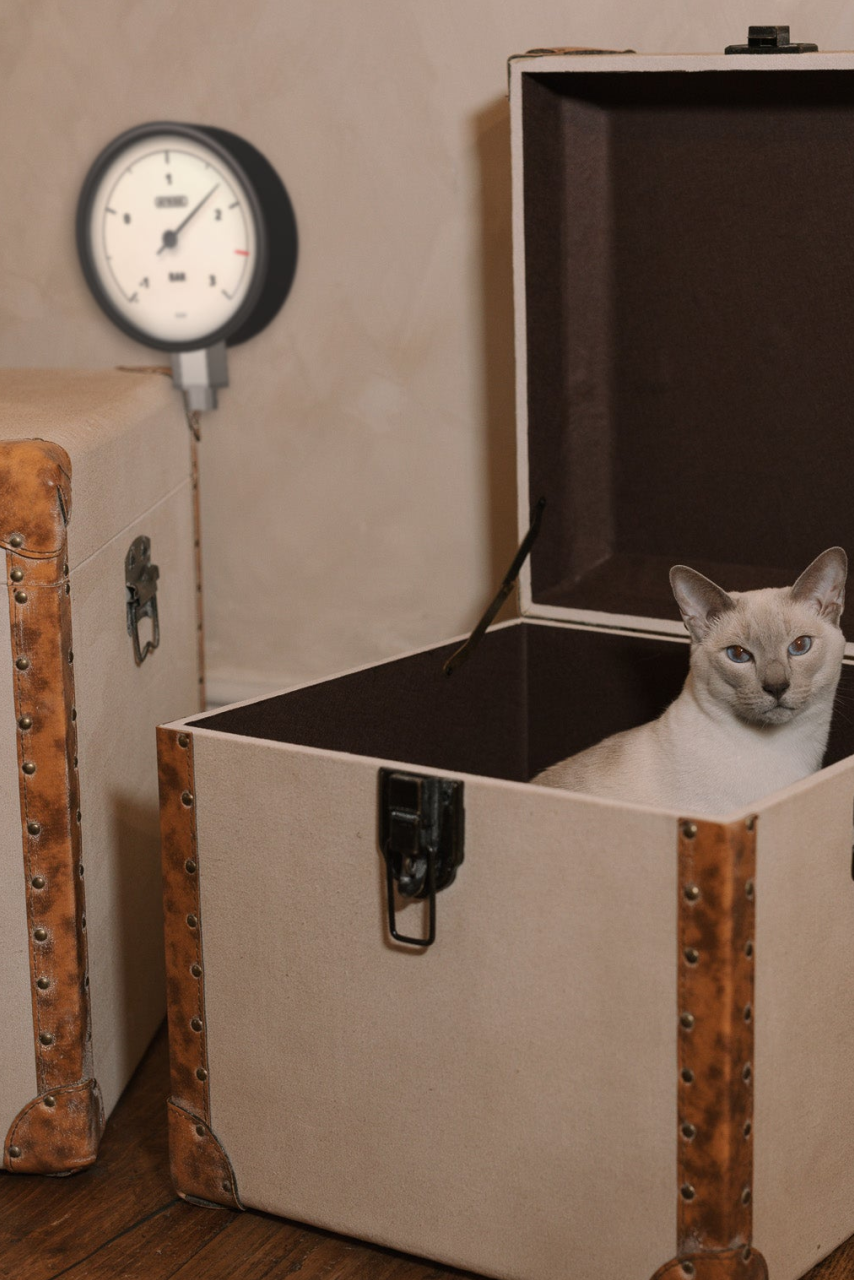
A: 1.75bar
